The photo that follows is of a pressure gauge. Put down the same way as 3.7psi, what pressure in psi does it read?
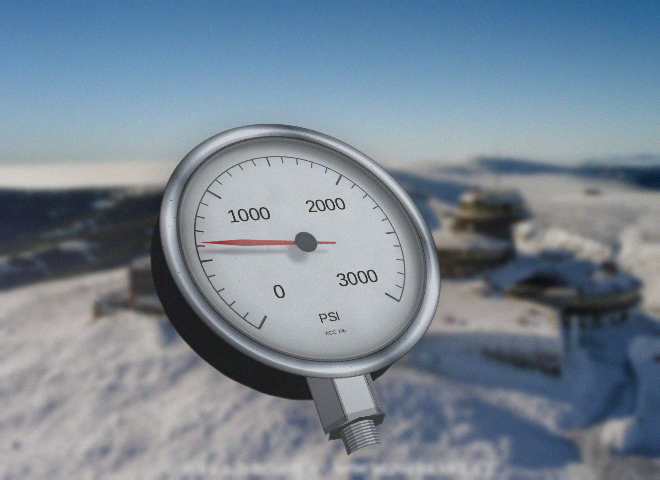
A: 600psi
